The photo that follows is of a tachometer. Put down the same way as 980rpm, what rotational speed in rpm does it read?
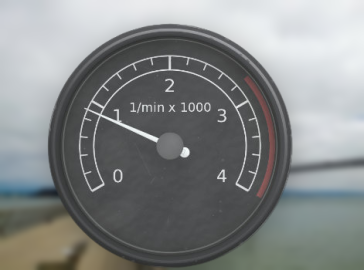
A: 900rpm
